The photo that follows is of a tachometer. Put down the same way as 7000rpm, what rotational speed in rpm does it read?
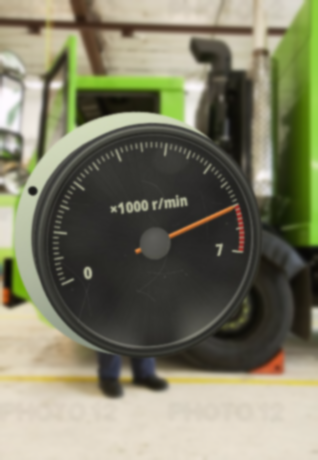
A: 6000rpm
